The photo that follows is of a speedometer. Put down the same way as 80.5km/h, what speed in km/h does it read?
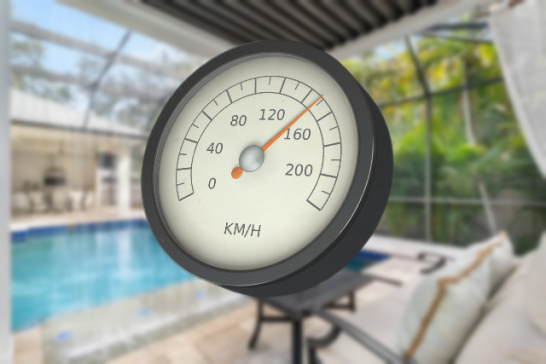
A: 150km/h
